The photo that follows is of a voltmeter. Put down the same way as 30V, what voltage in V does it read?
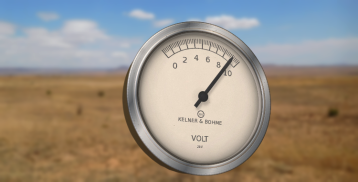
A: 9V
